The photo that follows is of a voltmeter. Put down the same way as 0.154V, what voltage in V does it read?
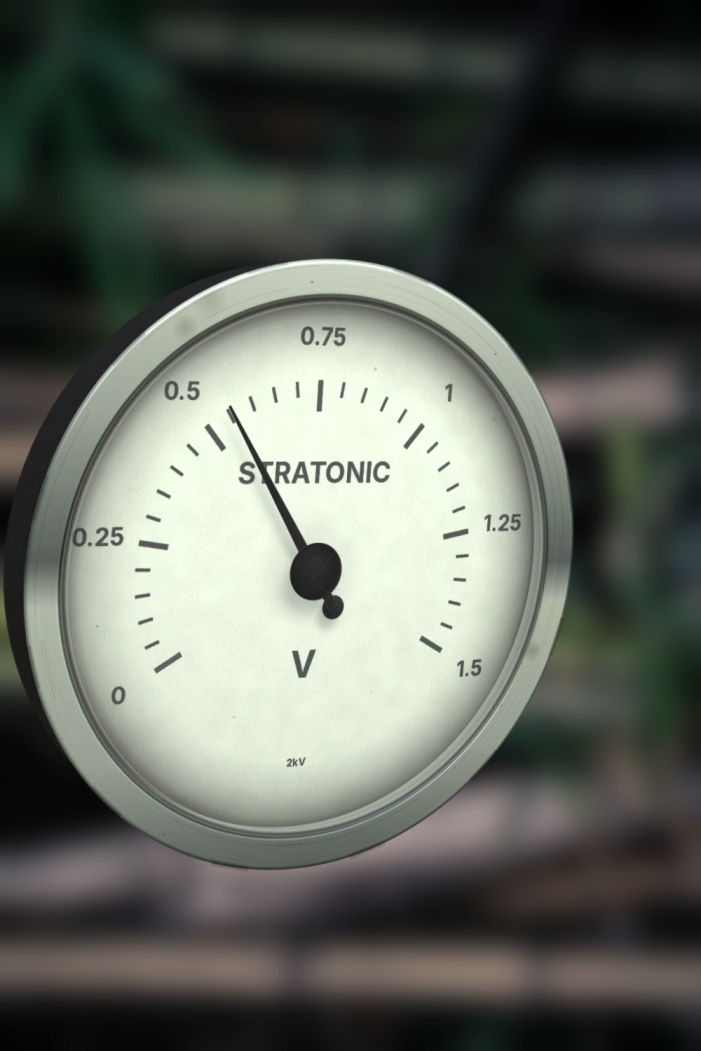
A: 0.55V
